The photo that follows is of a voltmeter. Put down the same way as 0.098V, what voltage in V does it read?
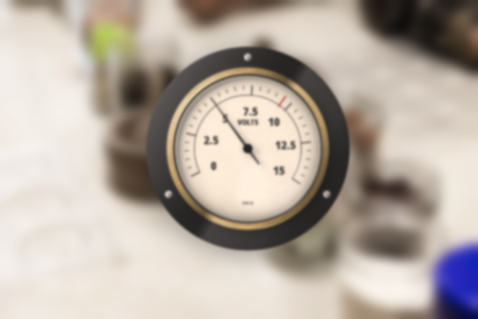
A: 5V
